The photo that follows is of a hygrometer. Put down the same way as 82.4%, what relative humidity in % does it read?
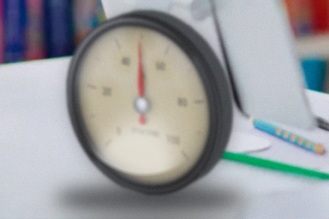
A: 50%
